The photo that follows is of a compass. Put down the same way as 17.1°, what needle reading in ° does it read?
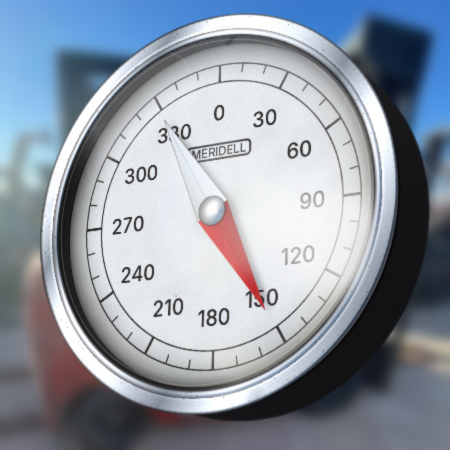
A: 150°
